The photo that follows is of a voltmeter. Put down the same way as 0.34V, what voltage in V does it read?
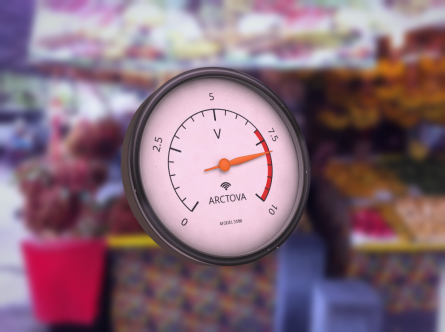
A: 8V
